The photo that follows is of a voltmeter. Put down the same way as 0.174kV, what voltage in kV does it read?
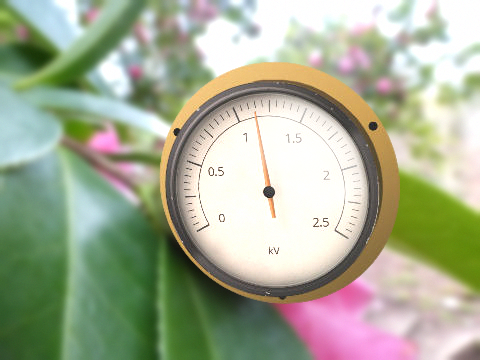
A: 1.15kV
